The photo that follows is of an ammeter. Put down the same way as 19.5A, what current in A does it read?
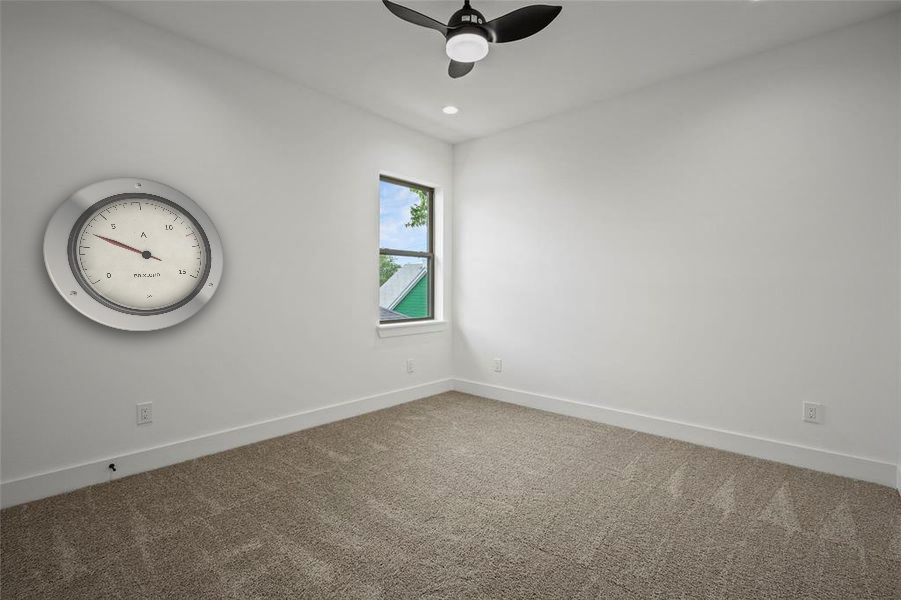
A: 3.5A
